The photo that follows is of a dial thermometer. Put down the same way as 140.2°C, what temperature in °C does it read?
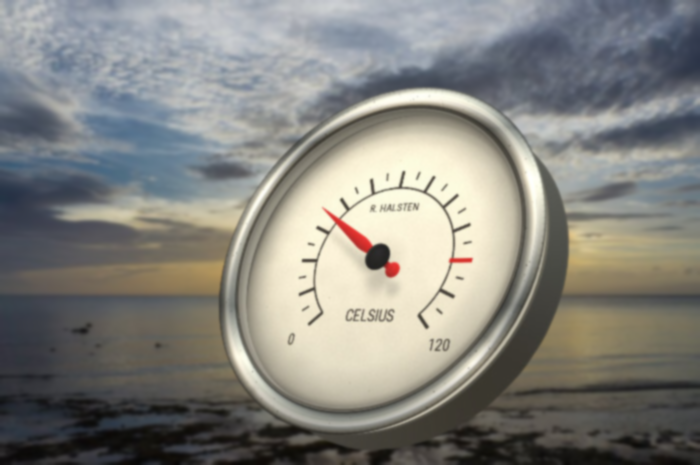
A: 35°C
